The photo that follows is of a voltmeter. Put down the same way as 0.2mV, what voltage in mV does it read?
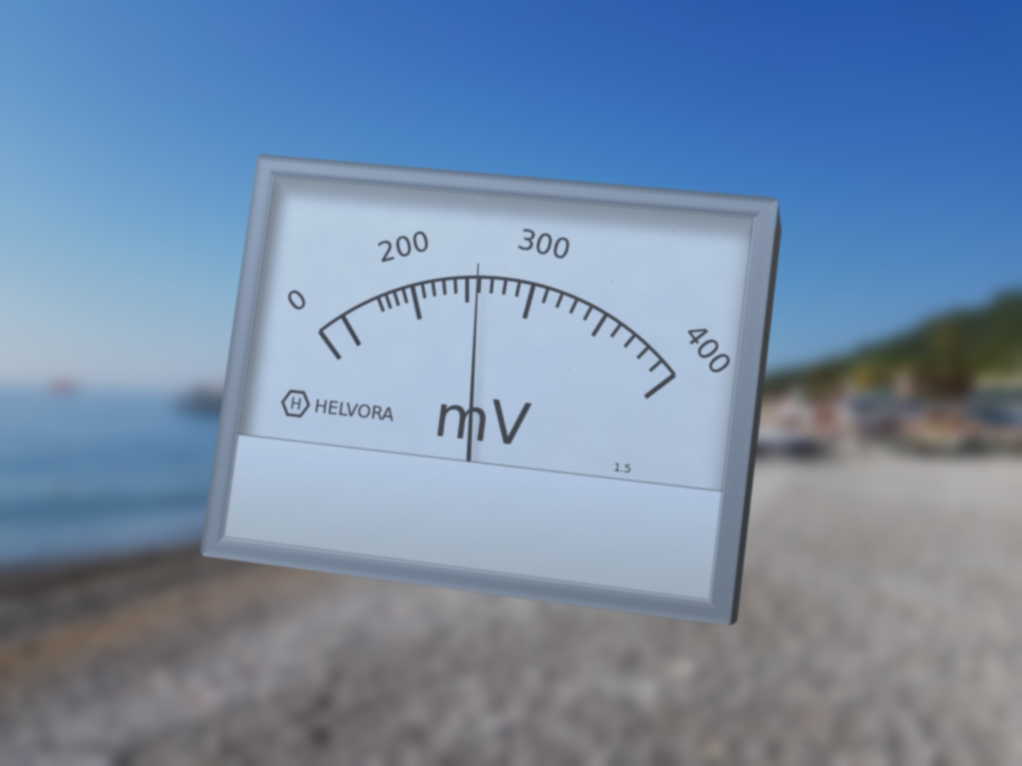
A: 260mV
